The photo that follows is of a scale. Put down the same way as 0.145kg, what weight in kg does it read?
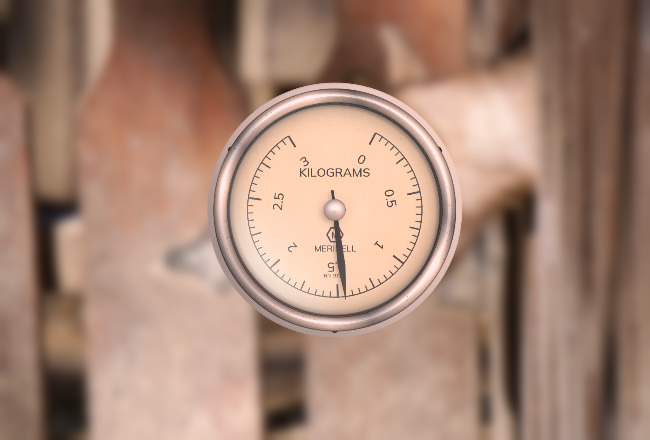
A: 1.45kg
